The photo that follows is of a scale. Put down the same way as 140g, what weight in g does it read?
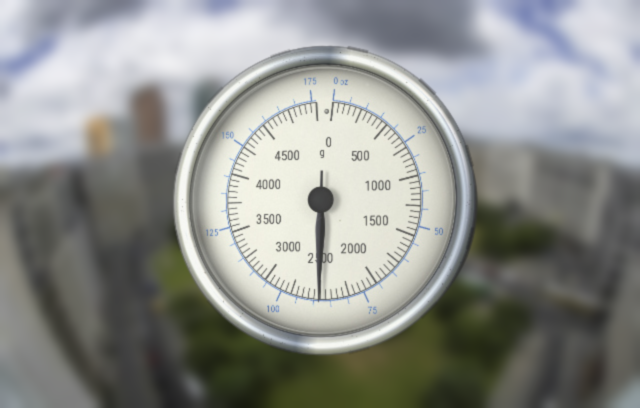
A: 2500g
